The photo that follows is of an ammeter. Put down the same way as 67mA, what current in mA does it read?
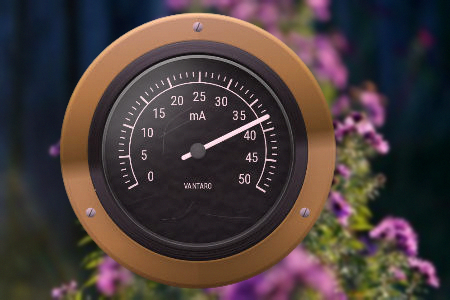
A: 38mA
